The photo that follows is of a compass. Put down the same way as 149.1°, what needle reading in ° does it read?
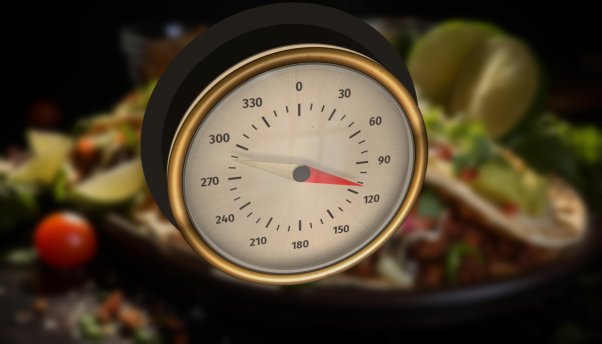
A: 110°
